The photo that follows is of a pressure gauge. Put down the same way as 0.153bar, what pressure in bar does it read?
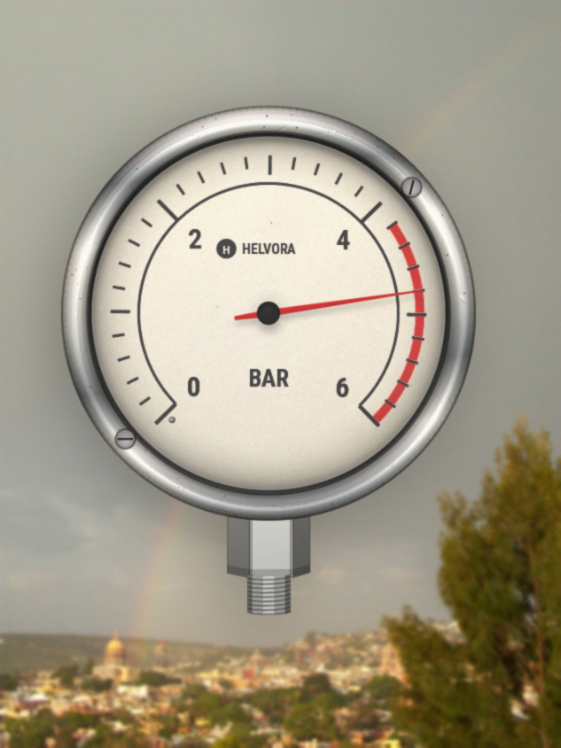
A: 4.8bar
